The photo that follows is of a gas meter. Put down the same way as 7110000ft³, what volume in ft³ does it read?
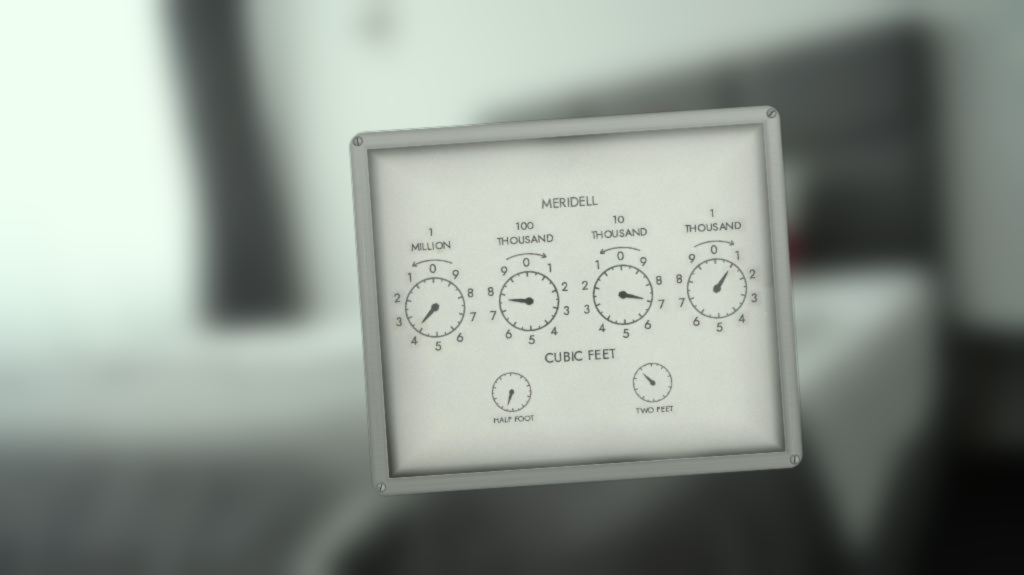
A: 377100ft³
